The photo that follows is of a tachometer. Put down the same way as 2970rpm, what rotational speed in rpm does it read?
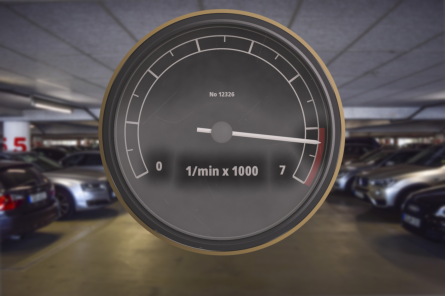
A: 6250rpm
